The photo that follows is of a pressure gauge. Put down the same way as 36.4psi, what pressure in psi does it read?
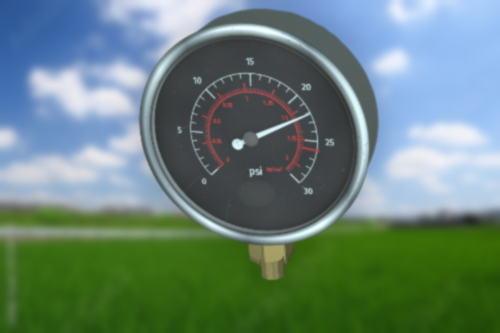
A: 22psi
